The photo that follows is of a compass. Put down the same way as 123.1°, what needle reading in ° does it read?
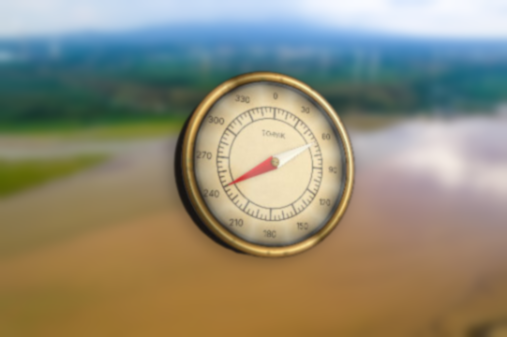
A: 240°
